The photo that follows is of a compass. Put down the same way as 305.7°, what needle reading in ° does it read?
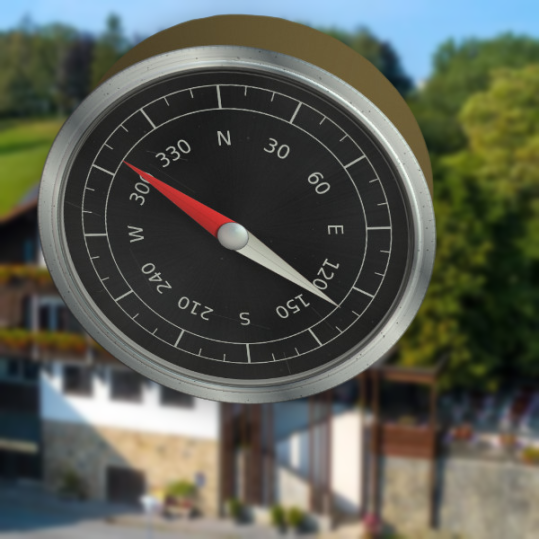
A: 310°
